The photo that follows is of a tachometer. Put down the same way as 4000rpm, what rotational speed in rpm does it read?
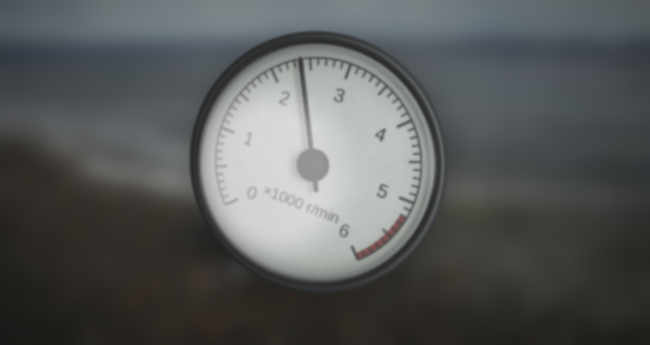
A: 2400rpm
